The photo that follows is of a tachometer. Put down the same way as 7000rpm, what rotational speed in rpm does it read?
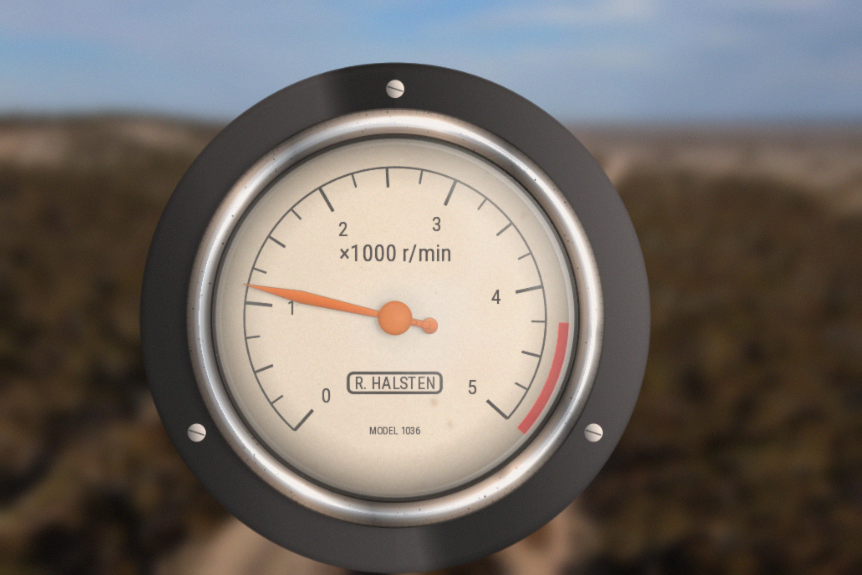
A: 1125rpm
